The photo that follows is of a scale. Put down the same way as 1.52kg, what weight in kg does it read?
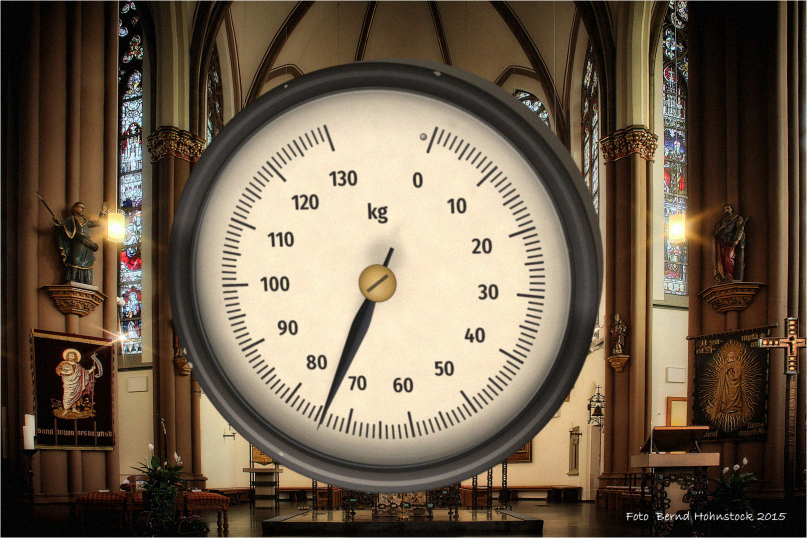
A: 74kg
